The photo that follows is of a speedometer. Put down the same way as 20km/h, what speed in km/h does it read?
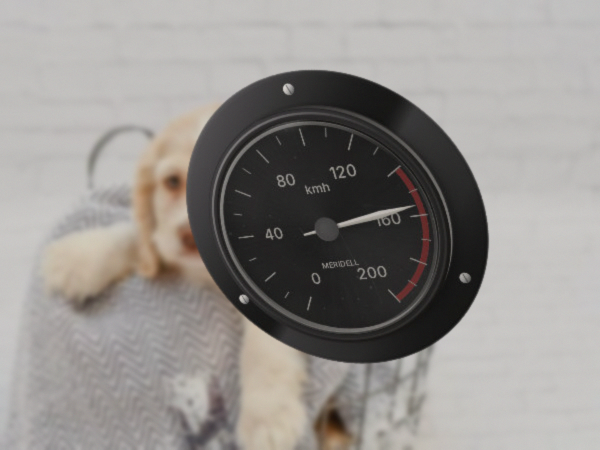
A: 155km/h
